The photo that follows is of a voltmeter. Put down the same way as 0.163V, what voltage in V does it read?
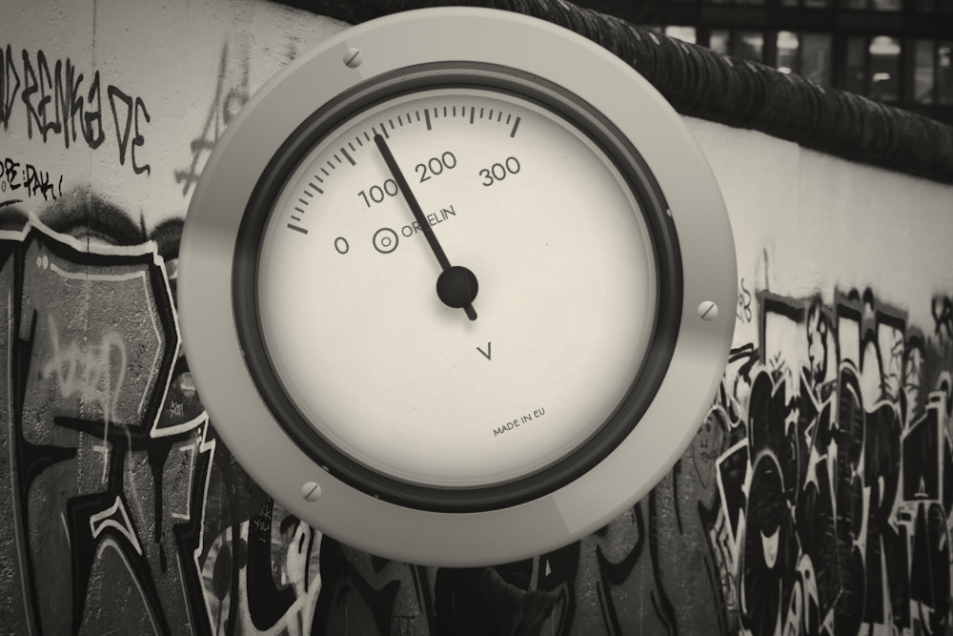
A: 140V
